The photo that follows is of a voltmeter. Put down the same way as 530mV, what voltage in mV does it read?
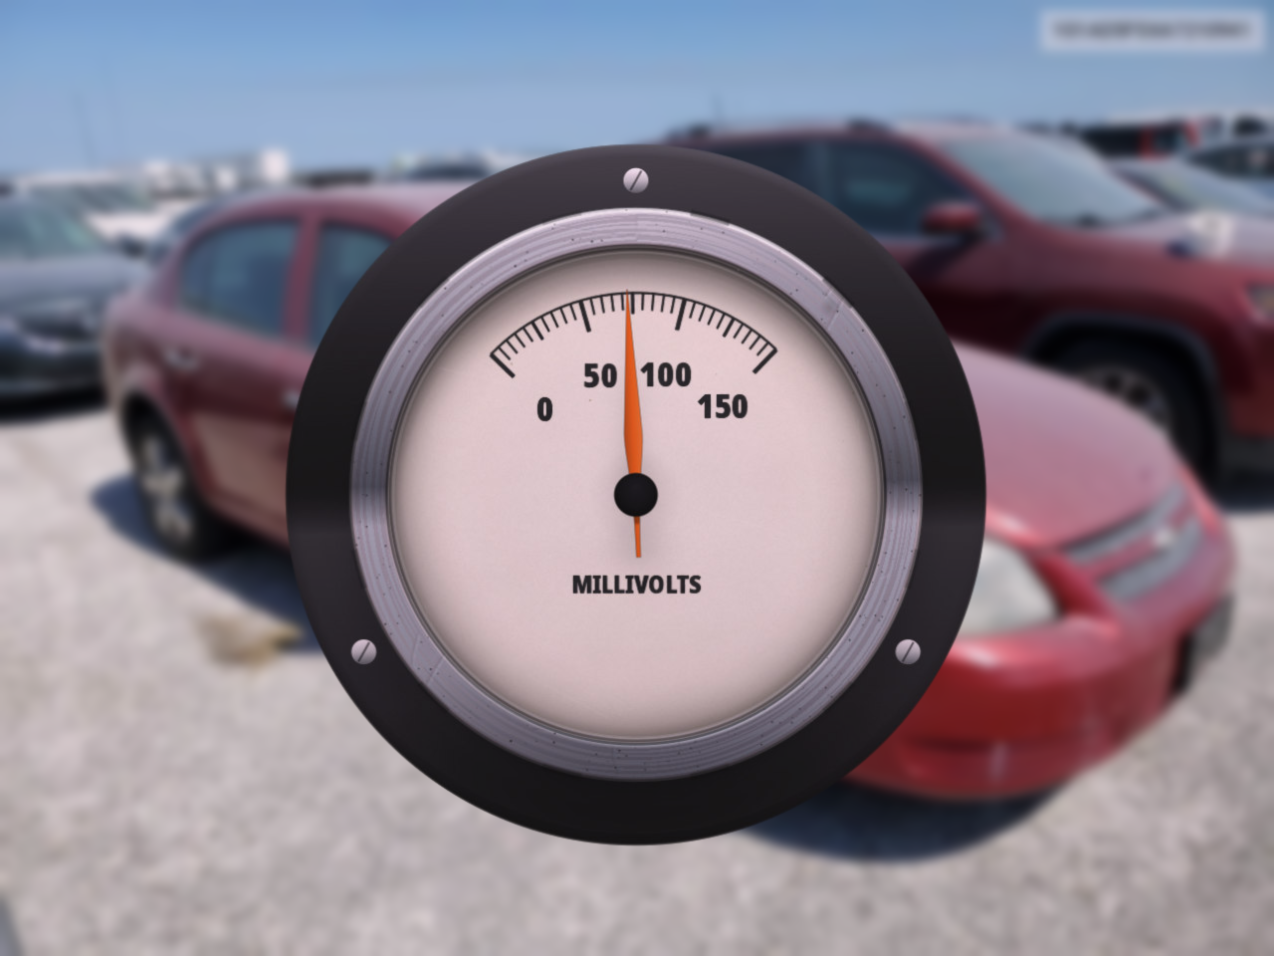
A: 72.5mV
